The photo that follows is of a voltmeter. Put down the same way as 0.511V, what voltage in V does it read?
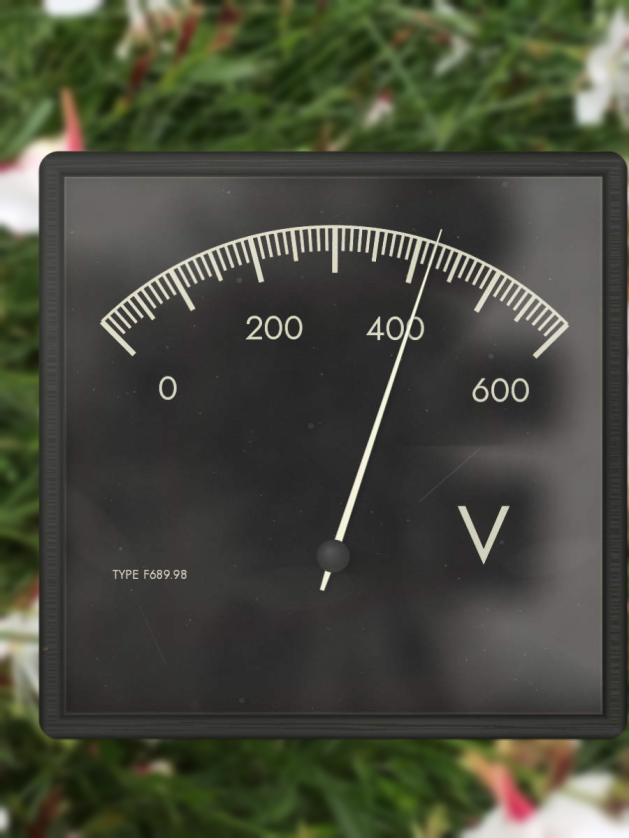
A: 420V
